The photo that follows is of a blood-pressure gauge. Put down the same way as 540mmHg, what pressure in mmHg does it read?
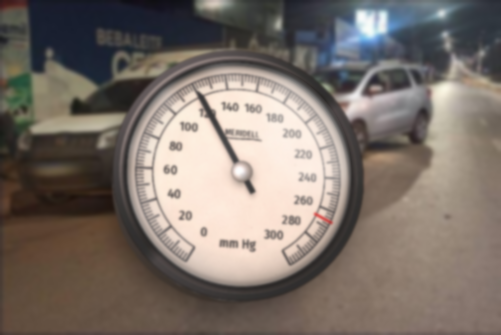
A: 120mmHg
